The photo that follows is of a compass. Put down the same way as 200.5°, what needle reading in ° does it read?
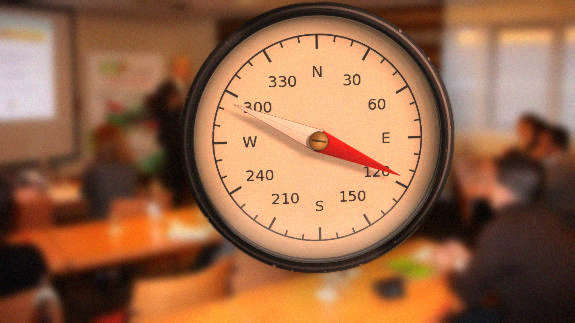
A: 115°
